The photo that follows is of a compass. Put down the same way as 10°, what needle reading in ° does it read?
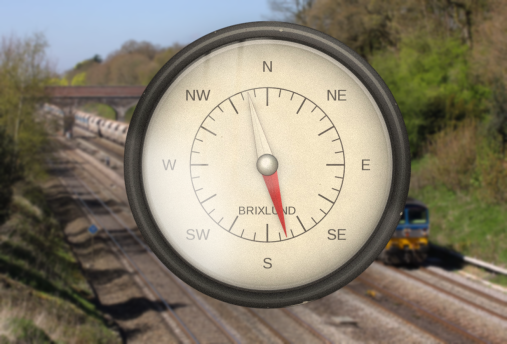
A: 165°
